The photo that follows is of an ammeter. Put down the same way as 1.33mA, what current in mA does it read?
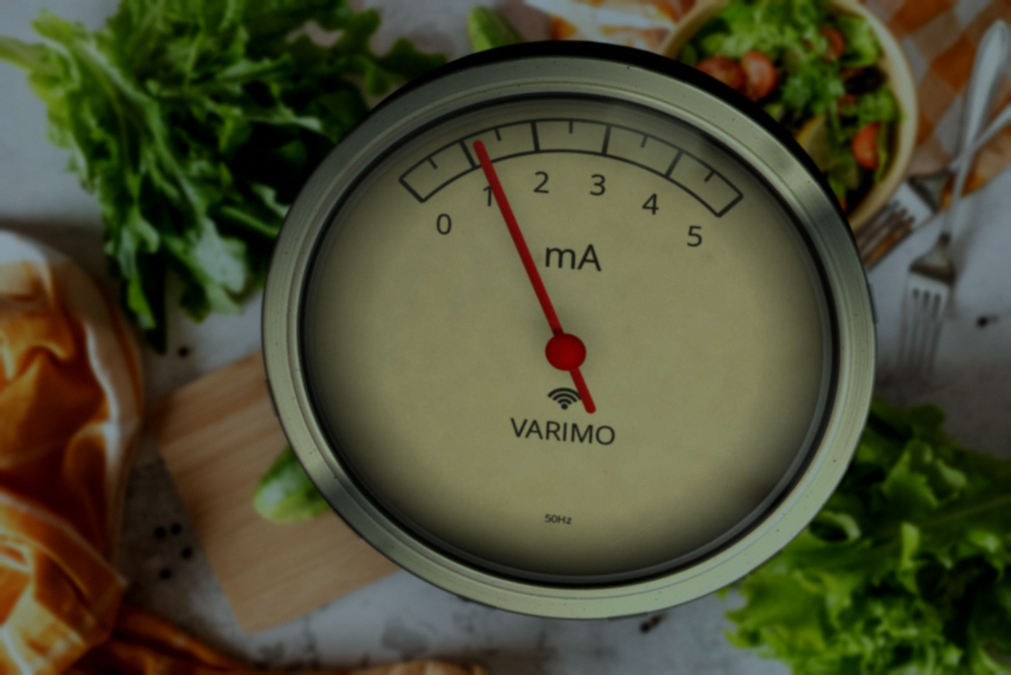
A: 1.25mA
